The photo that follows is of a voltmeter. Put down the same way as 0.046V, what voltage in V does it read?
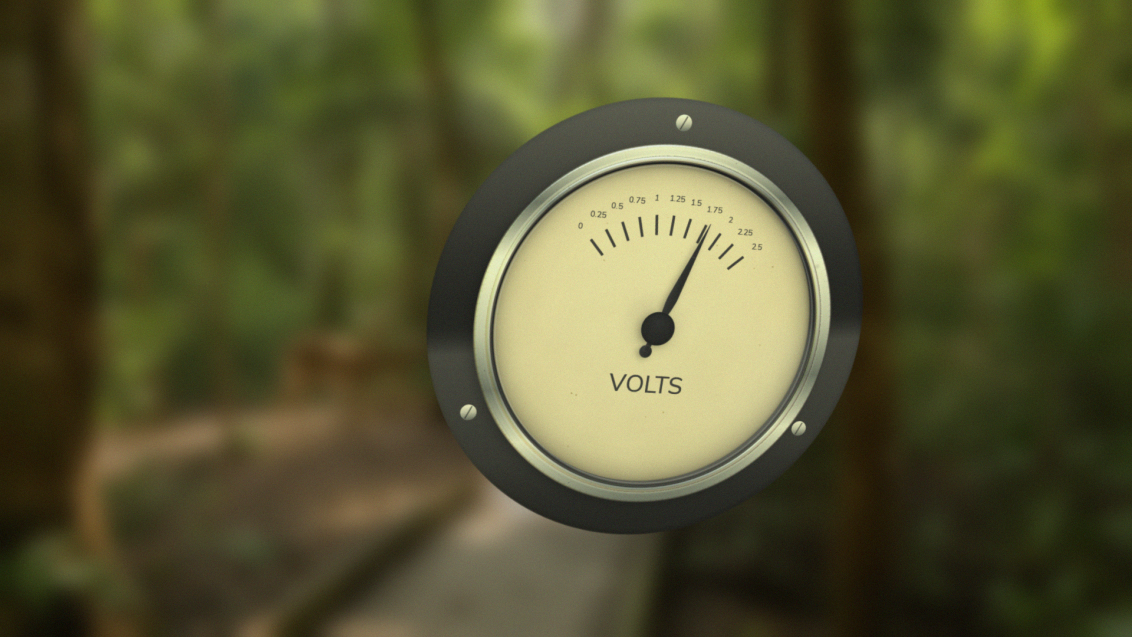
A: 1.75V
